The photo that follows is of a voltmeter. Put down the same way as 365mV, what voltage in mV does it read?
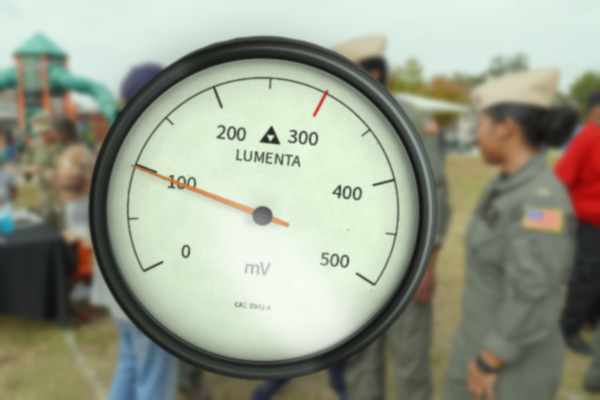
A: 100mV
